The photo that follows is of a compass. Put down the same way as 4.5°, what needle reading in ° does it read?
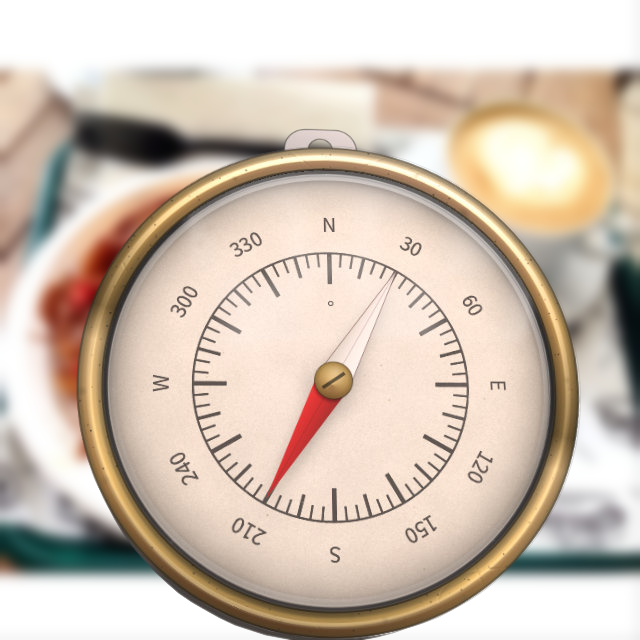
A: 210°
